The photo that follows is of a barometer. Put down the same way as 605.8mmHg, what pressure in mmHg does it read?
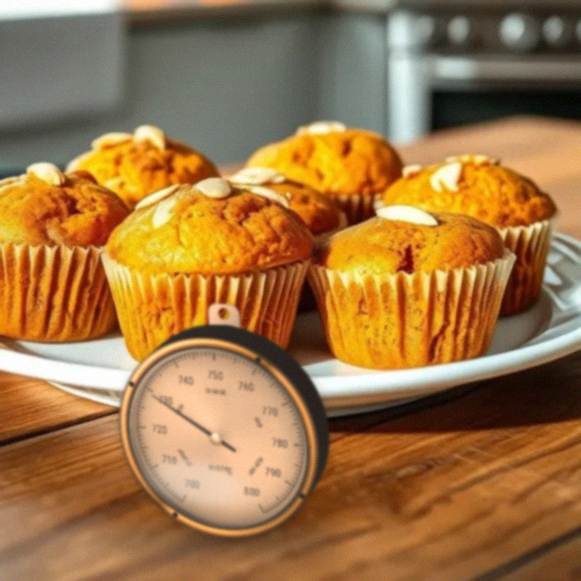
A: 730mmHg
